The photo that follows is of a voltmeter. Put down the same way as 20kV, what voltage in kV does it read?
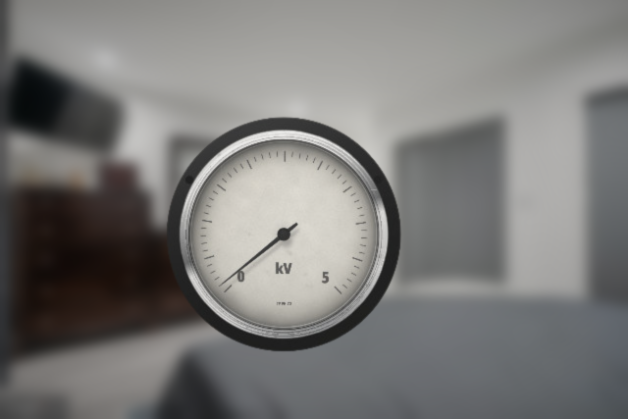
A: 0.1kV
